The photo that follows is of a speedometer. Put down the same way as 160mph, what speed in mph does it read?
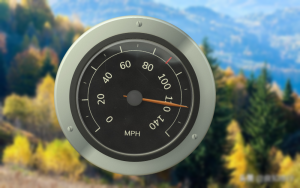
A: 120mph
